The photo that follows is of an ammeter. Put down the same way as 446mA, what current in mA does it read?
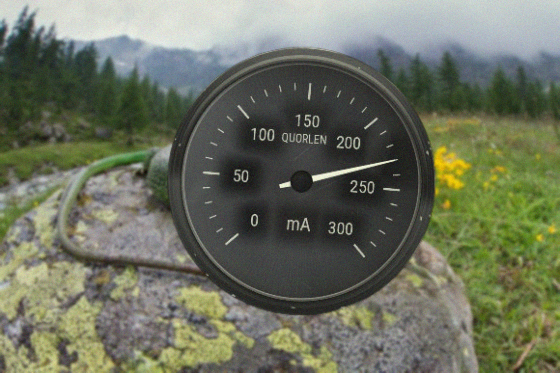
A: 230mA
